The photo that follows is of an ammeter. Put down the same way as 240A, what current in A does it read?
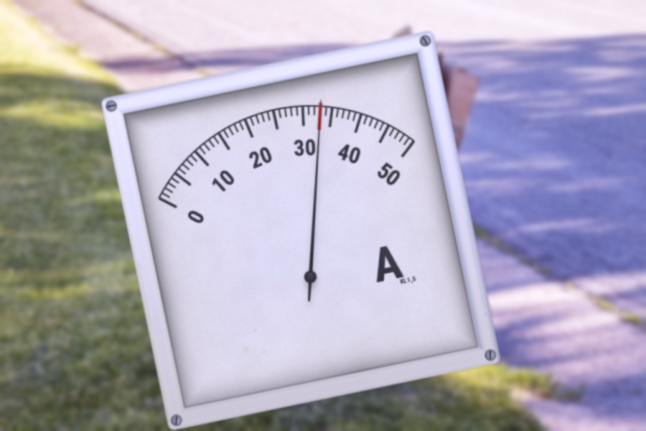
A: 33A
